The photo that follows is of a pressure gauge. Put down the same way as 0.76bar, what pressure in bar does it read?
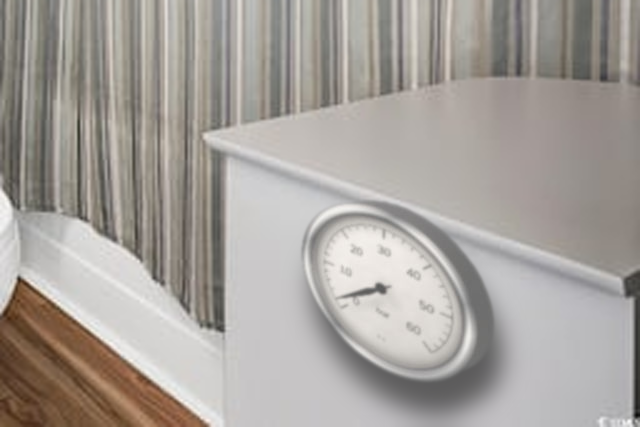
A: 2bar
